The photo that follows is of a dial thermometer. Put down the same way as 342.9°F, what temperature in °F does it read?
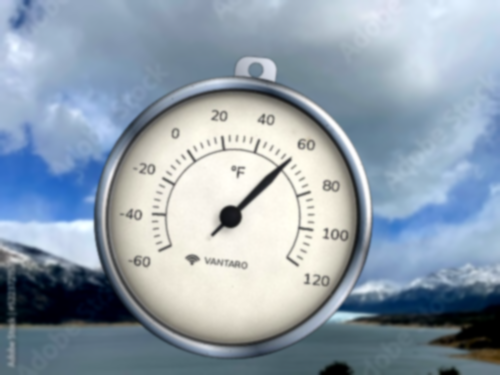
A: 60°F
